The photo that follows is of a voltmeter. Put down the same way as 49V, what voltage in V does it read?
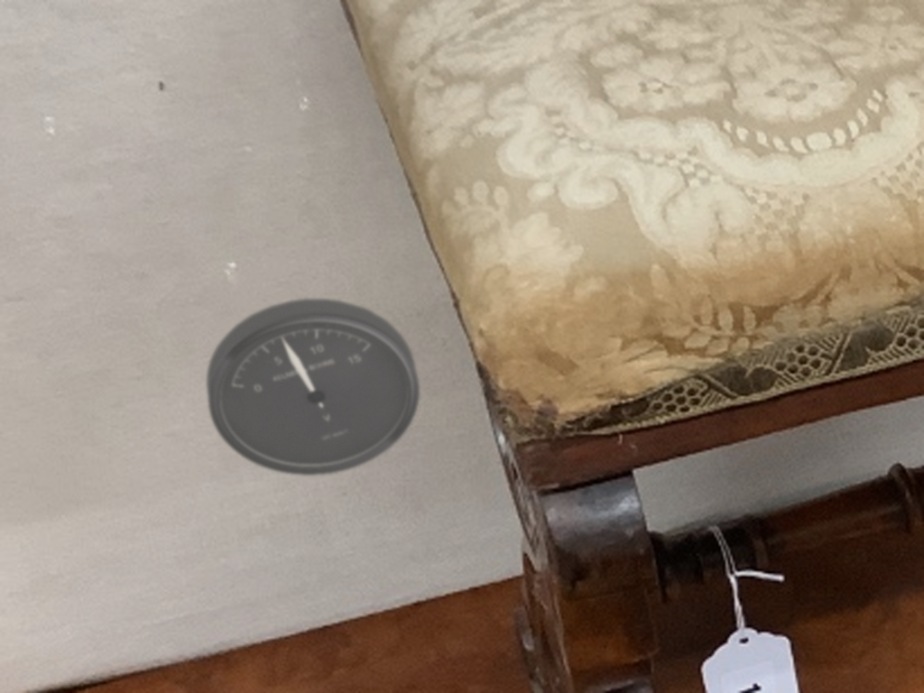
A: 7V
